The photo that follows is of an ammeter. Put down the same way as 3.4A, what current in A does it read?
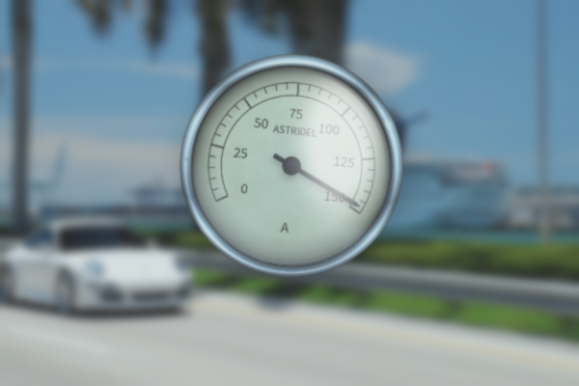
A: 147.5A
